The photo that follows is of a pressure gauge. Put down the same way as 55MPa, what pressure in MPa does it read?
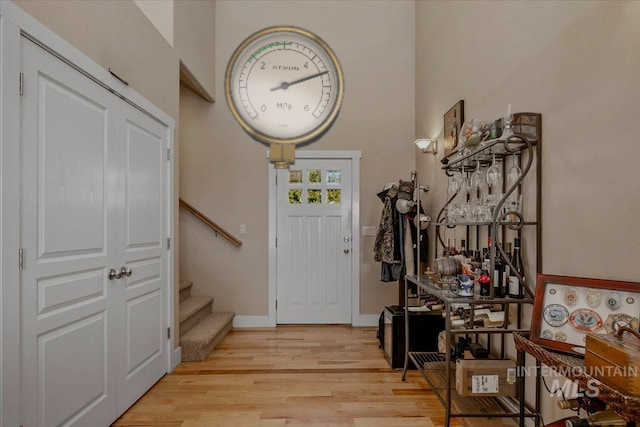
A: 4.6MPa
